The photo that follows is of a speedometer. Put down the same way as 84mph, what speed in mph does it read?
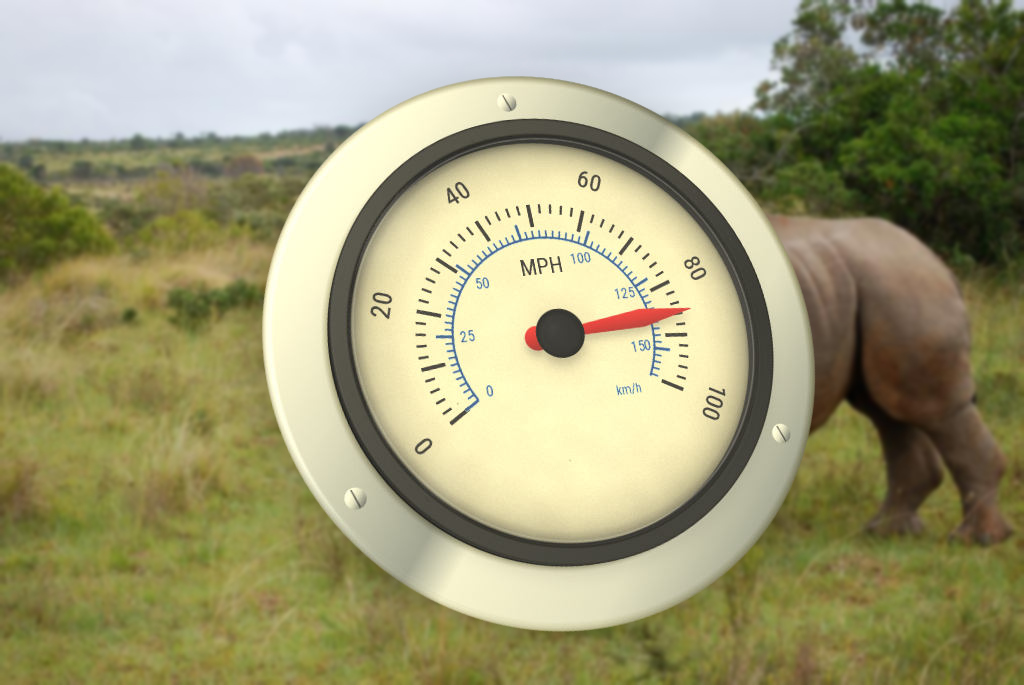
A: 86mph
